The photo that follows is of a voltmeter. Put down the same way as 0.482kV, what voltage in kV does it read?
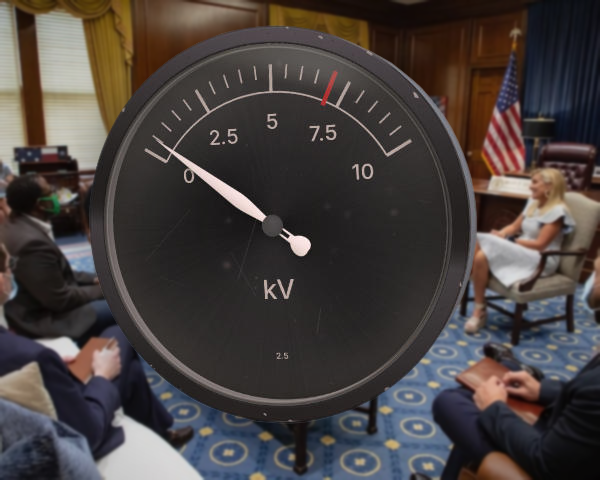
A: 0.5kV
